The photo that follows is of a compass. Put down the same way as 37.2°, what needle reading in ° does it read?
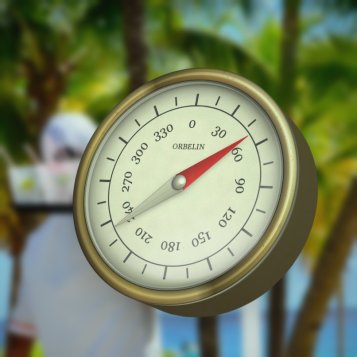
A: 52.5°
